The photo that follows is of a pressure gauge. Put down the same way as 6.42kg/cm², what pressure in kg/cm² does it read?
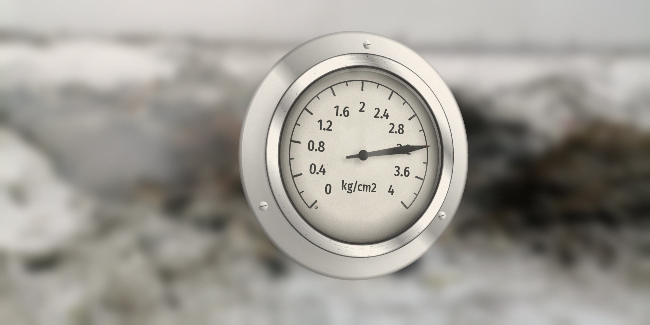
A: 3.2kg/cm²
